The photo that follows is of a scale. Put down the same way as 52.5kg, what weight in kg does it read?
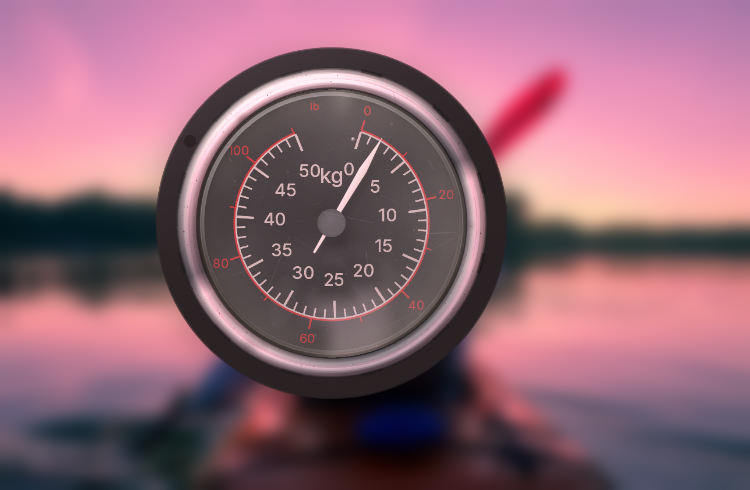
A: 2kg
